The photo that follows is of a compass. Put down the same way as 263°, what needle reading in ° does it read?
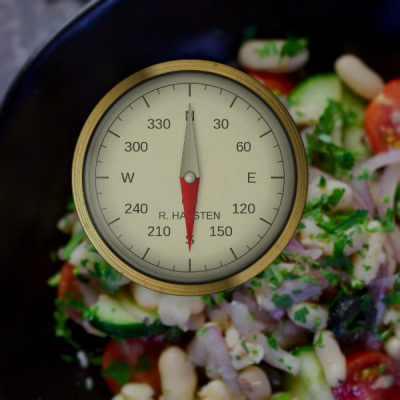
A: 180°
